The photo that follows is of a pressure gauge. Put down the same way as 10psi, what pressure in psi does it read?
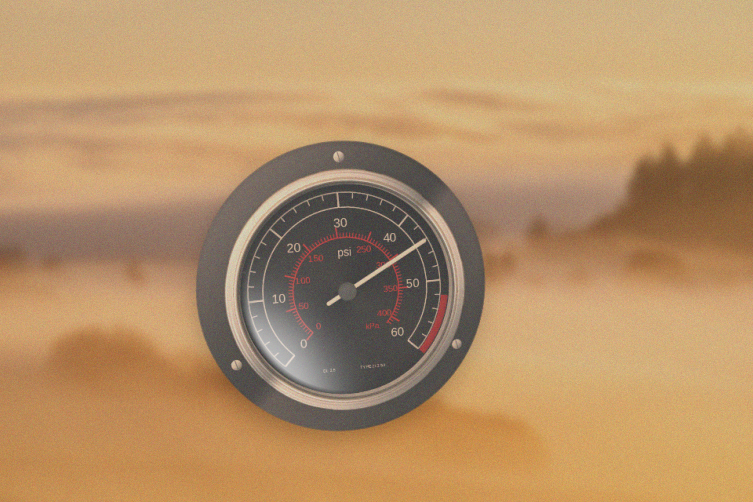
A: 44psi
